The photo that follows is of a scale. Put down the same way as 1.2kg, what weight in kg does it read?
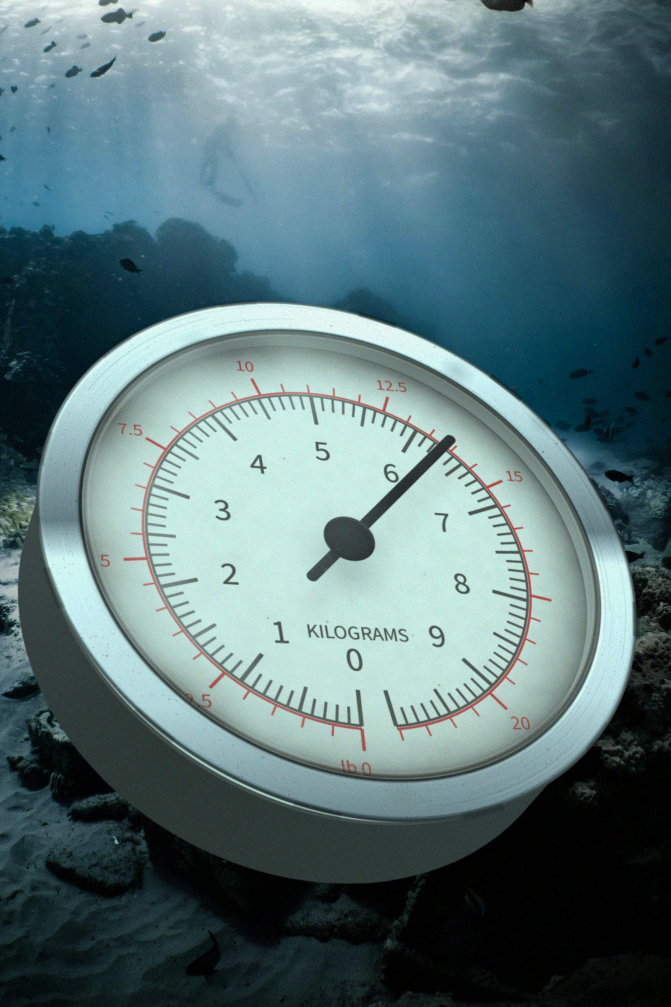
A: 6.3kg
